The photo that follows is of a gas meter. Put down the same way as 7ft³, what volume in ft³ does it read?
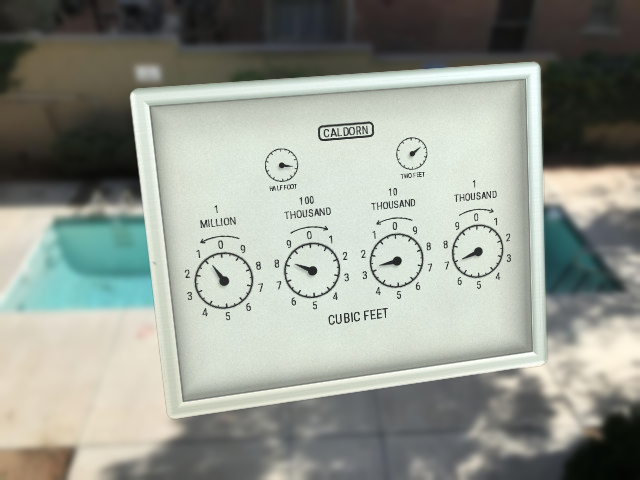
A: 82700ft³
